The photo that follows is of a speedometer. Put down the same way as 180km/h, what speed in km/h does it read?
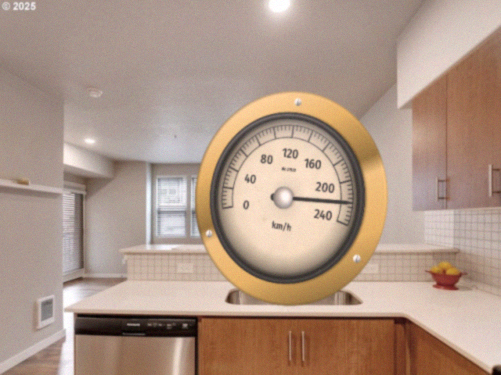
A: 220km/h
